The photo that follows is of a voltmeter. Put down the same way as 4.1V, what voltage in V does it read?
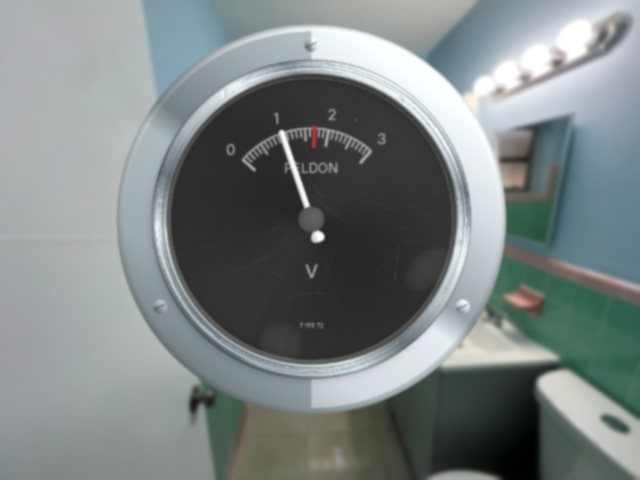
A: 1V
